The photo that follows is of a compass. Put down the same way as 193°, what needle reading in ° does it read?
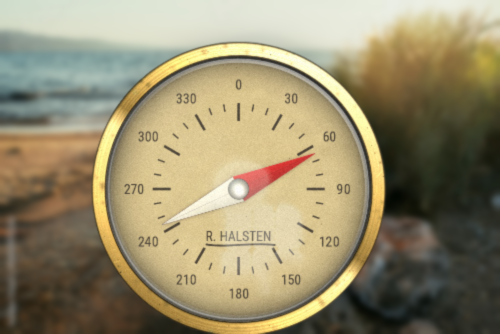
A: 65°
